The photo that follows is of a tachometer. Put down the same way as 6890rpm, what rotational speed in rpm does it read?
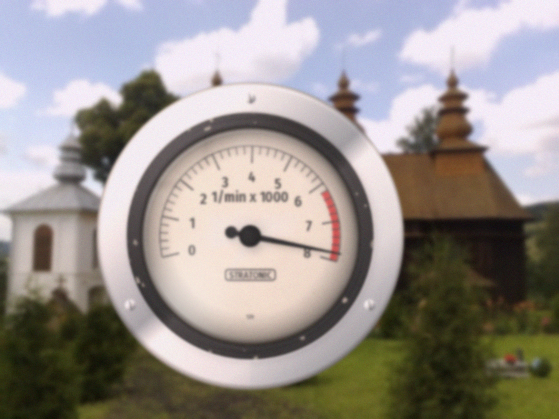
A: 7800rpm
